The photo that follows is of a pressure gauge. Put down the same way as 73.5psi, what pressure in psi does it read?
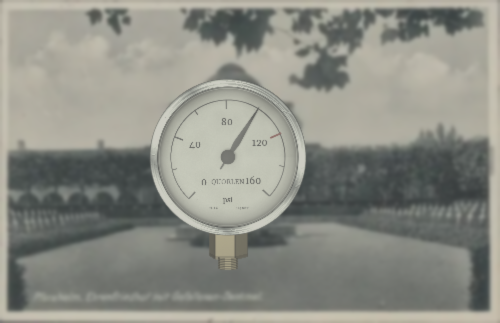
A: 100psi
